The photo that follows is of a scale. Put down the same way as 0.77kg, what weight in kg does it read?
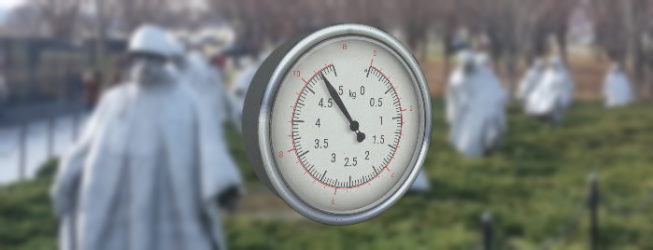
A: 4.75kg
